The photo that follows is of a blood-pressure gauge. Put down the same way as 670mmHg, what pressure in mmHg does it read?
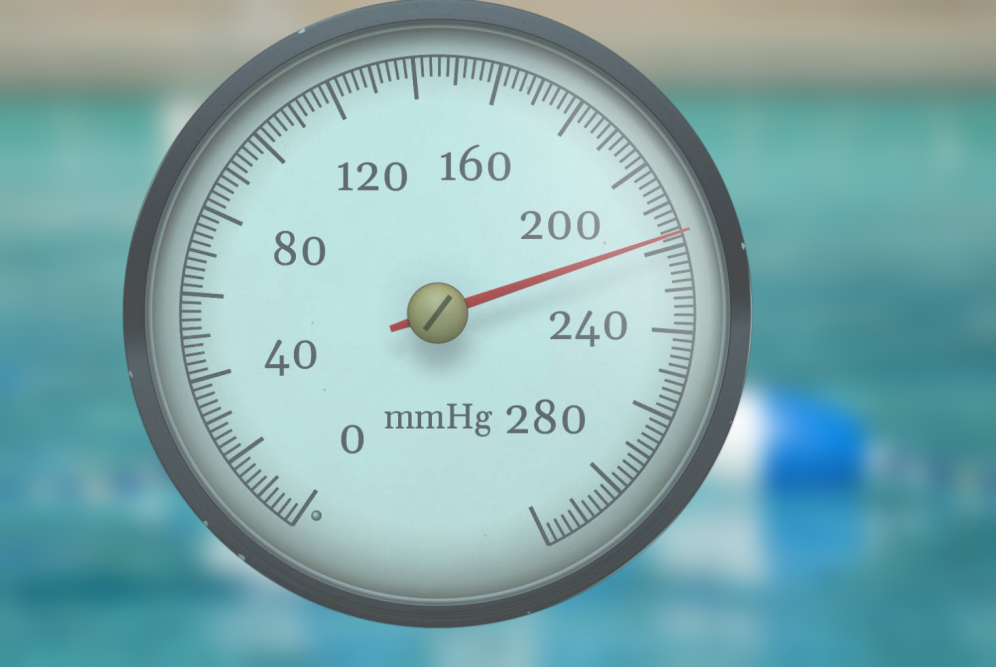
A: 217mmHg
